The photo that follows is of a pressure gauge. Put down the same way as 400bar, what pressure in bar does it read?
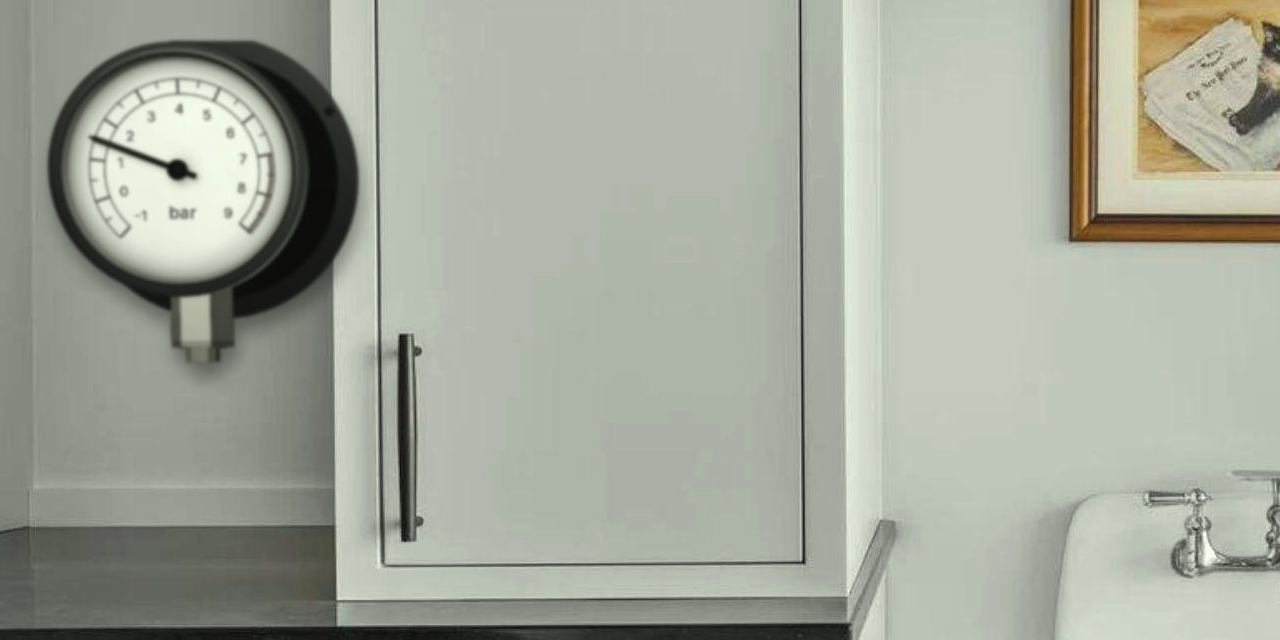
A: 1.5bar
